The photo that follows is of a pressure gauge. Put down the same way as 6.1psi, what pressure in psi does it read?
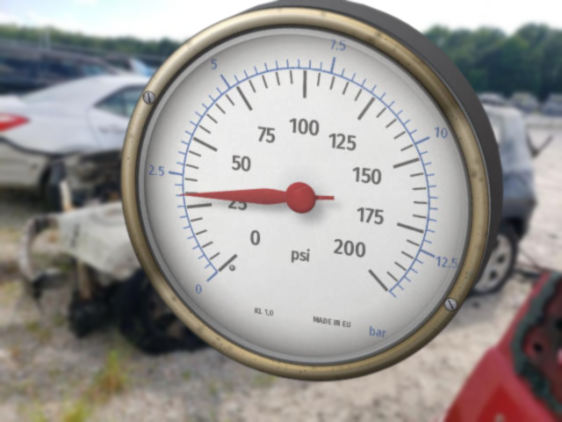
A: 30psi
